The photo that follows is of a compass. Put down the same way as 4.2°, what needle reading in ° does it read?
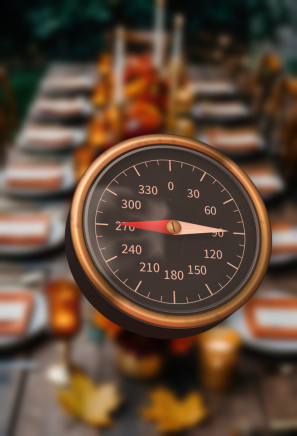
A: 270°
